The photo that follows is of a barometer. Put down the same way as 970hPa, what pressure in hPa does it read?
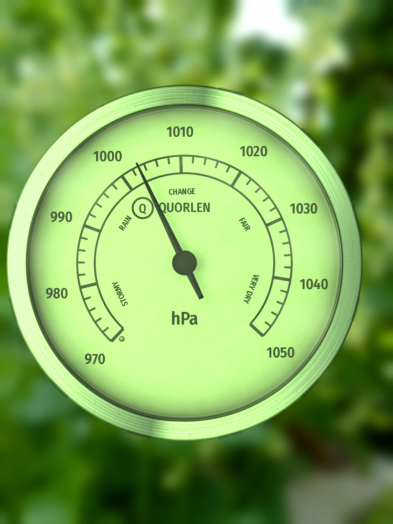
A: 1003hPa
